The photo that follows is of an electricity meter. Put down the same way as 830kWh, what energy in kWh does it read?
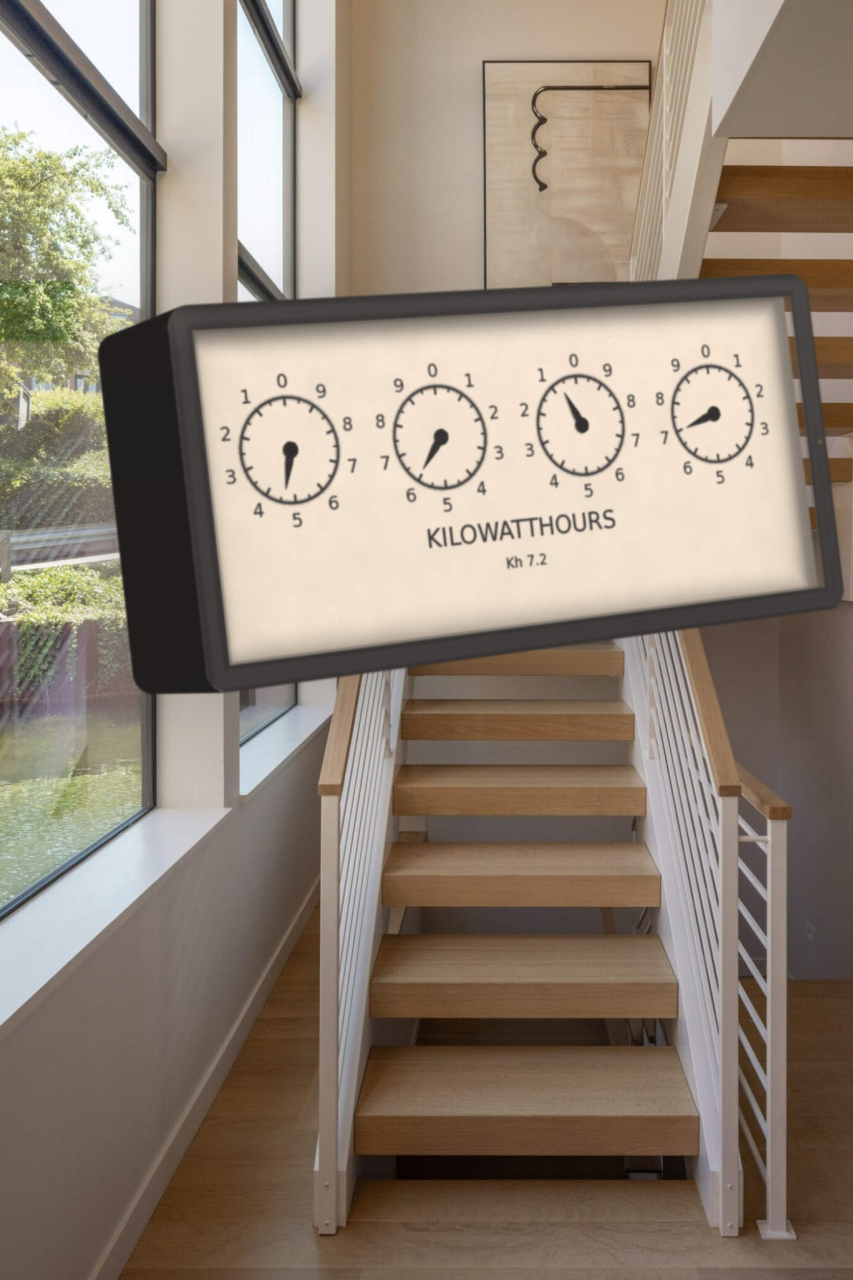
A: 4607kWh
